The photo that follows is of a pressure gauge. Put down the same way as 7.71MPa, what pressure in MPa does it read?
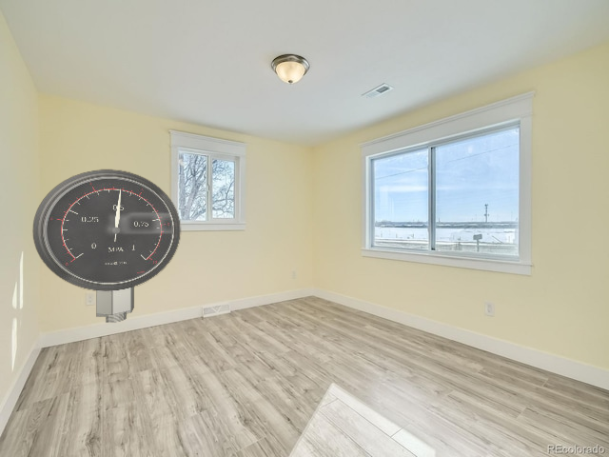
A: 0.5MPa
